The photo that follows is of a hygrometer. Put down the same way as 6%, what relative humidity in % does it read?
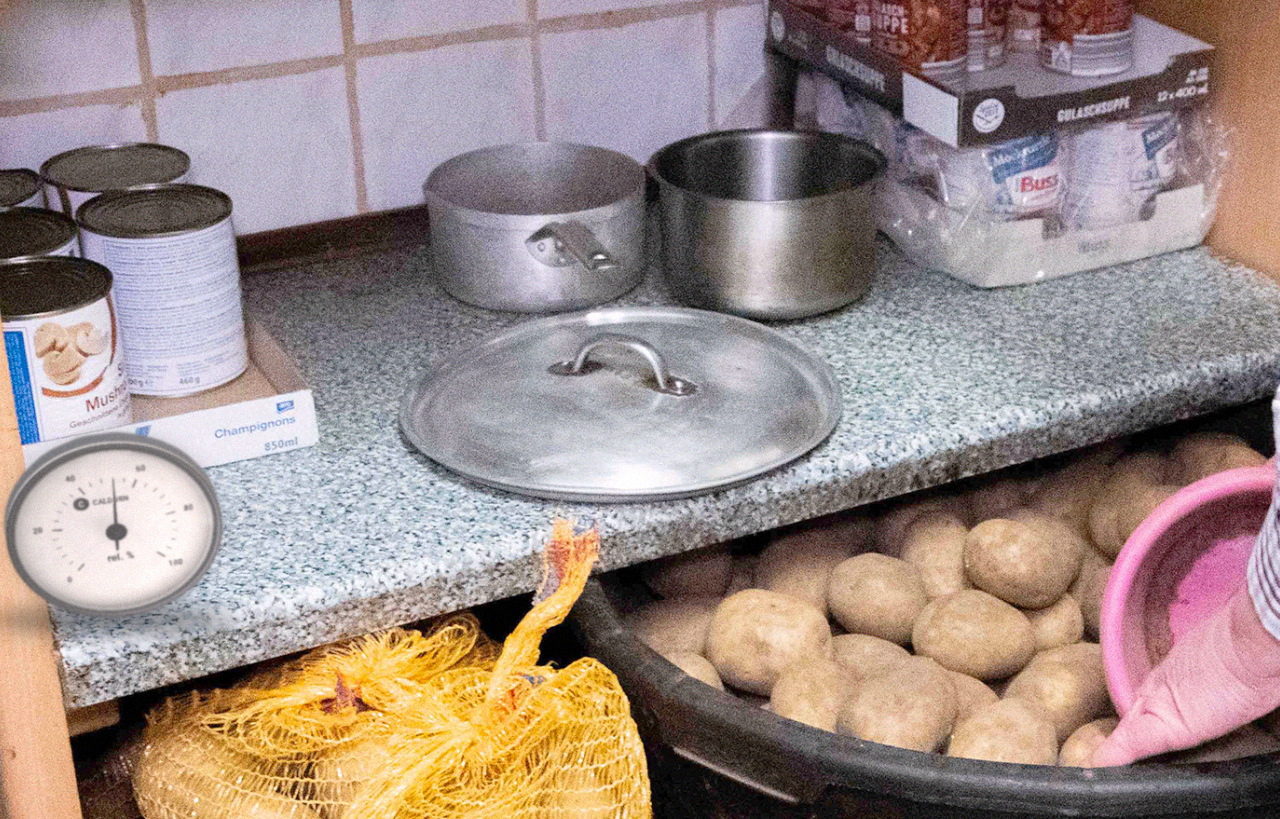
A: 52%
